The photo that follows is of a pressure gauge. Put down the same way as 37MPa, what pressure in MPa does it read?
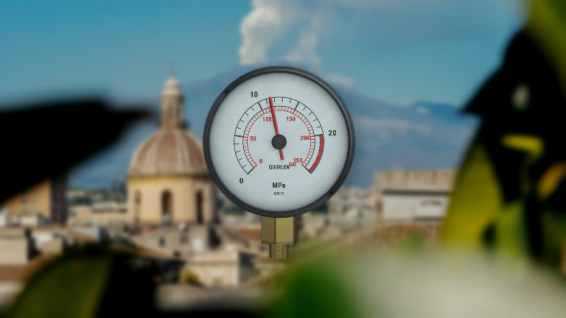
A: 11.5MPa
